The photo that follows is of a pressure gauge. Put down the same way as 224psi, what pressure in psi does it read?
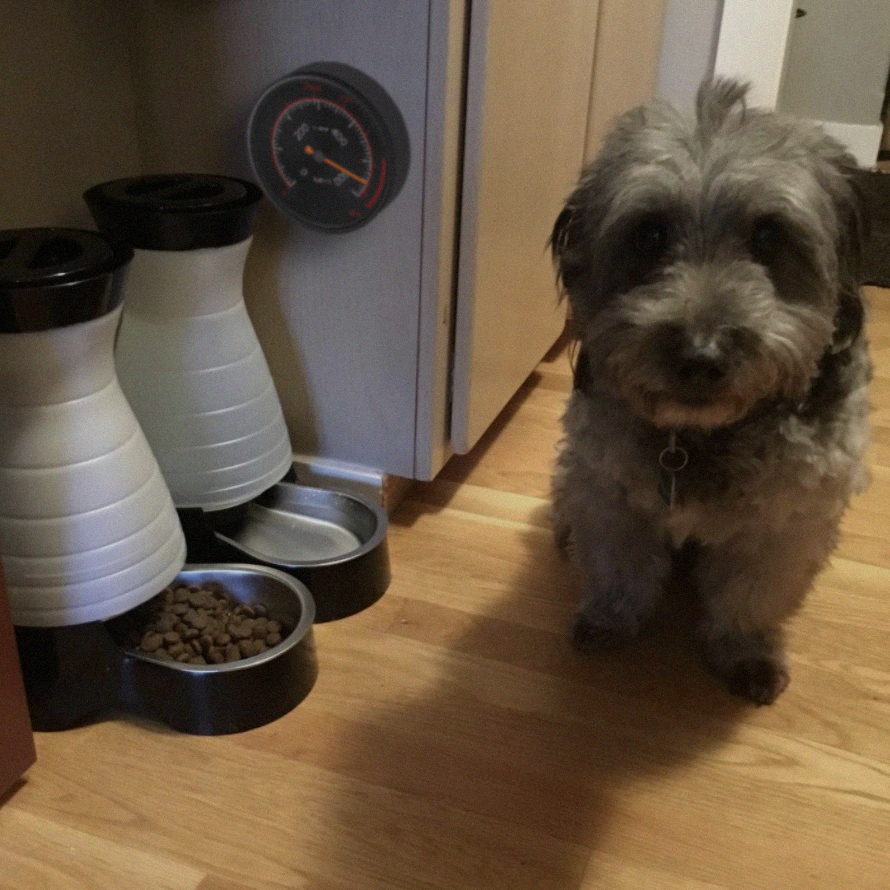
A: 550psi
